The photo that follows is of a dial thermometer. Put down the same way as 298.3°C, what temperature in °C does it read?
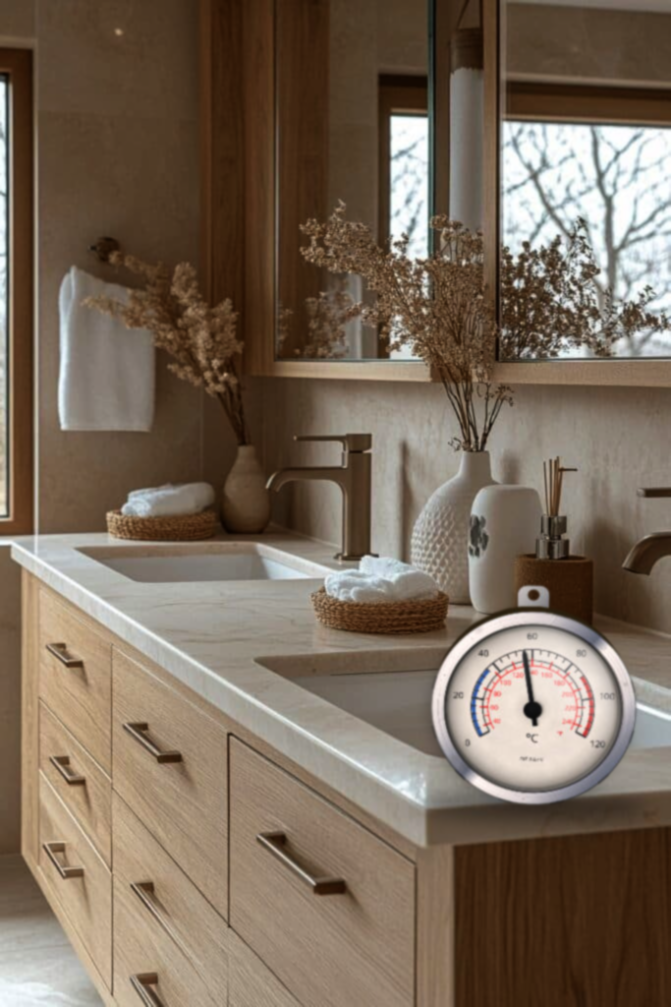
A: 56°C
